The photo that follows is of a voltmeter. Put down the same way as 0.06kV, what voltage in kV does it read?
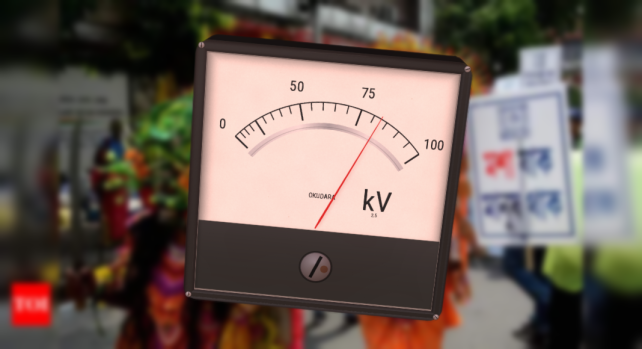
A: 82.5kV
